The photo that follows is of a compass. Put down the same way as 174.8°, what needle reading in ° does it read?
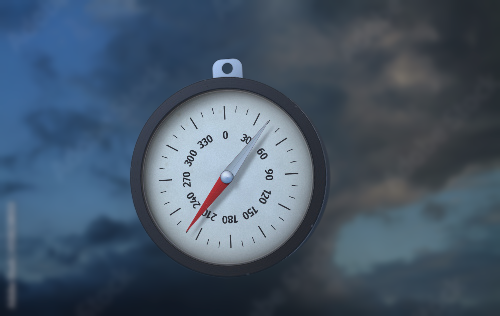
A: 220°
